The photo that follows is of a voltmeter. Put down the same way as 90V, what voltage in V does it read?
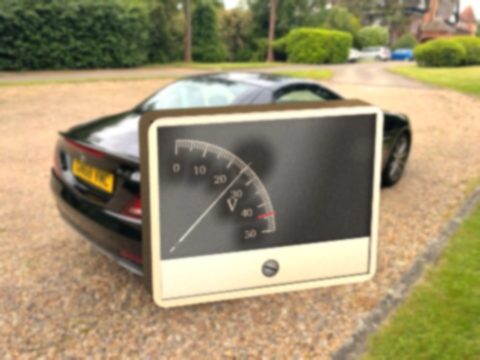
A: 25V
